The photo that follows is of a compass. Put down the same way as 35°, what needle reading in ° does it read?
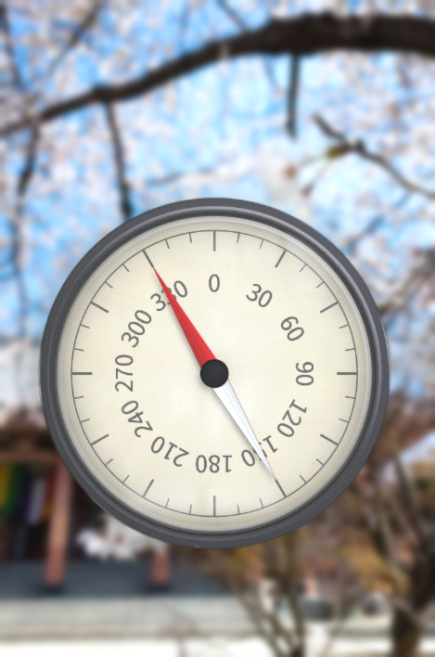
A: 330°
